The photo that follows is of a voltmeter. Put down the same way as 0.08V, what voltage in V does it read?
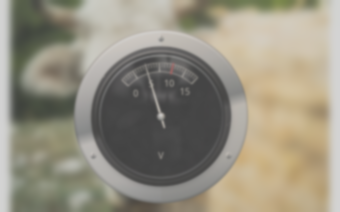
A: 5V
